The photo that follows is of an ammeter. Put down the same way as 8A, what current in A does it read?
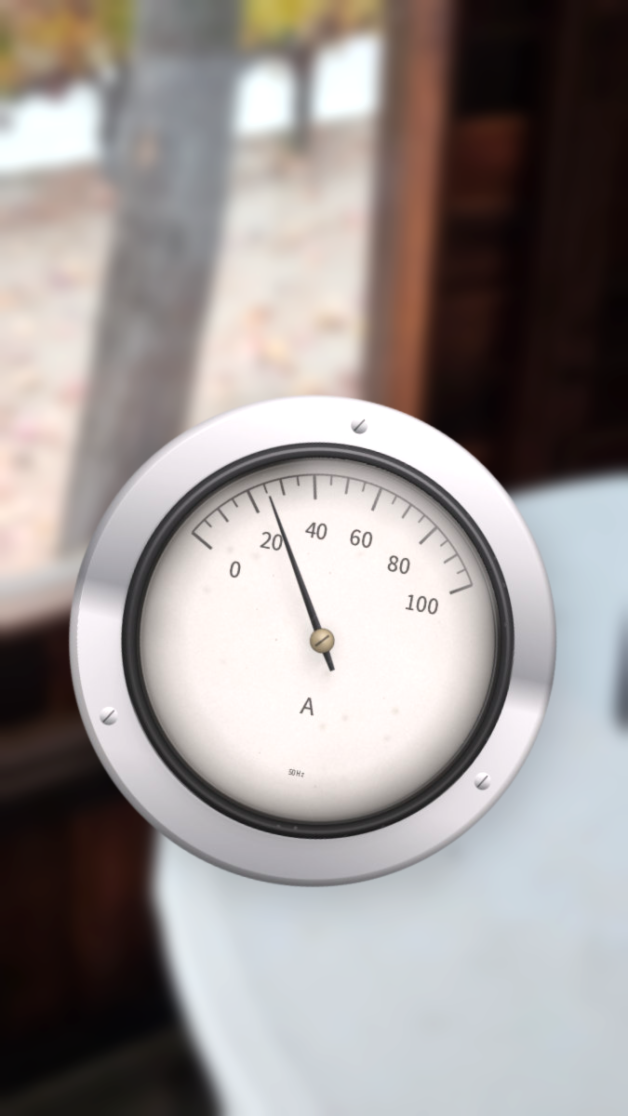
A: 25A
